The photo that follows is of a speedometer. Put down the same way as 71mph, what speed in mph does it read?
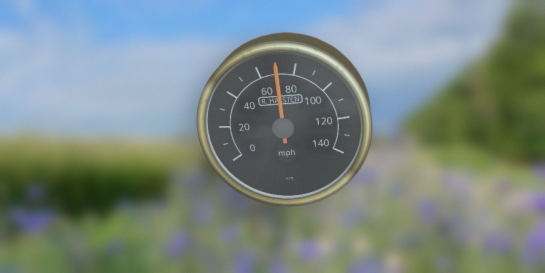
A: 70mph
